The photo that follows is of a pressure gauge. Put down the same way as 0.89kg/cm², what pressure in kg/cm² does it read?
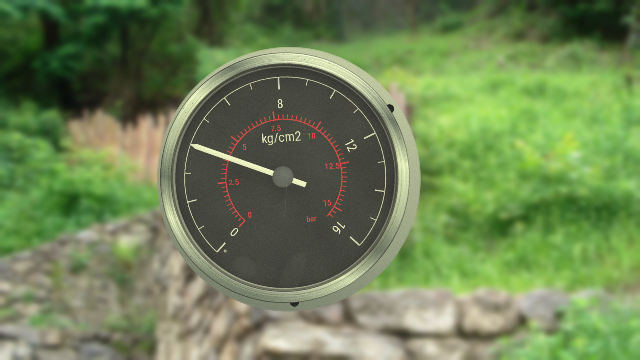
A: 4kg/cm²
